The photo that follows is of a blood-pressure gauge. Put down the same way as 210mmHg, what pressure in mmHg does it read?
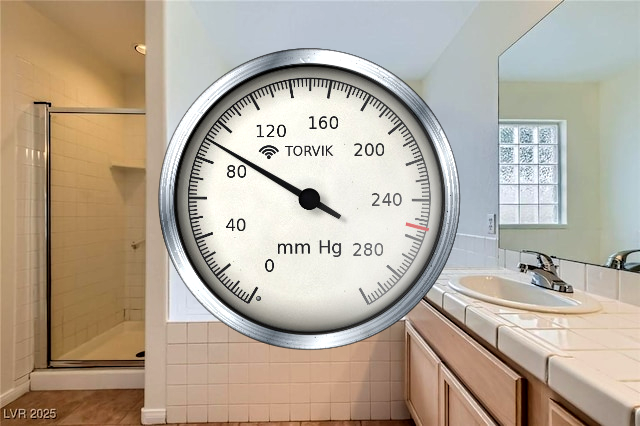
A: 90mmHg
